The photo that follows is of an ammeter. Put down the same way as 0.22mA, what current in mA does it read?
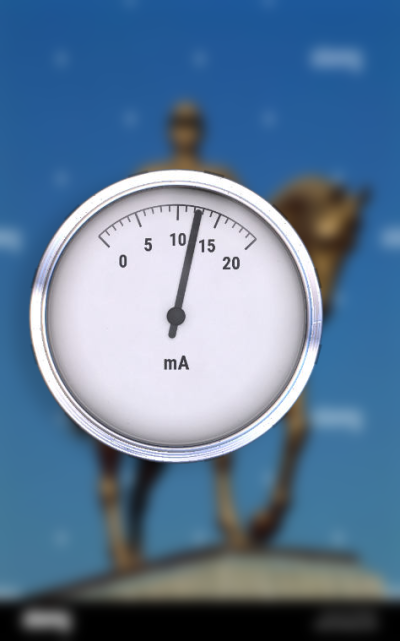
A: 12.5mA
